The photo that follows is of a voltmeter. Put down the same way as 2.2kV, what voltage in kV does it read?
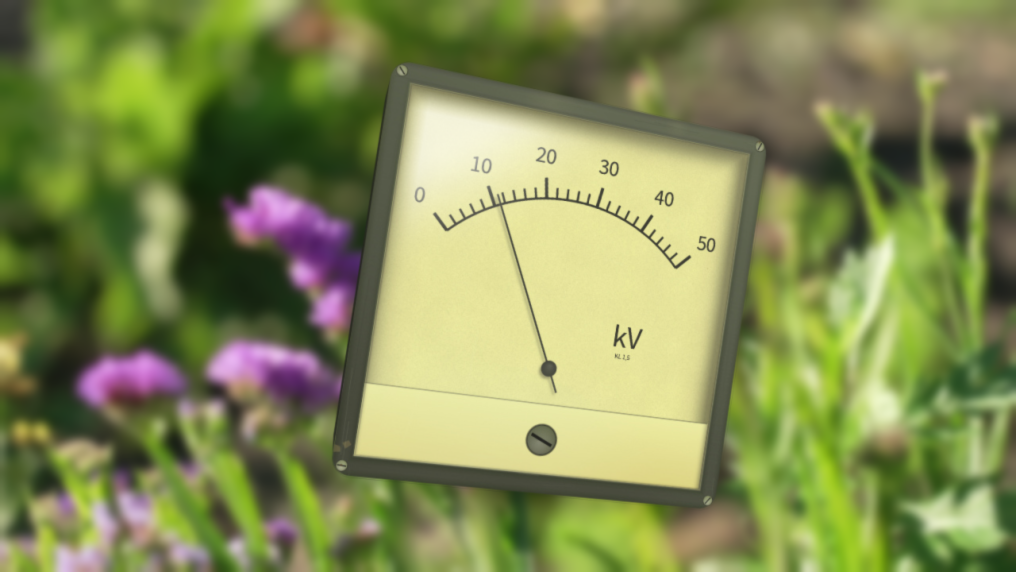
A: 11kV
